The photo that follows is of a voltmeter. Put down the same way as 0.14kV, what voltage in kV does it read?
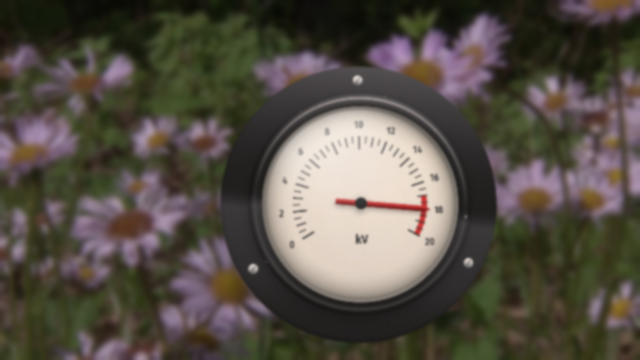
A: 18kV
